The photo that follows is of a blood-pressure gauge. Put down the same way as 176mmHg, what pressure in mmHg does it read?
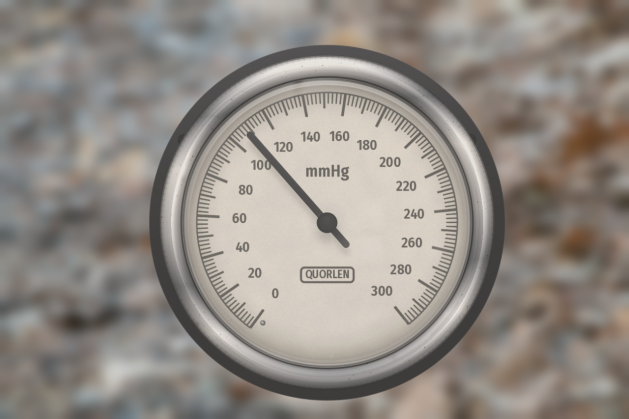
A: 108mmHg
